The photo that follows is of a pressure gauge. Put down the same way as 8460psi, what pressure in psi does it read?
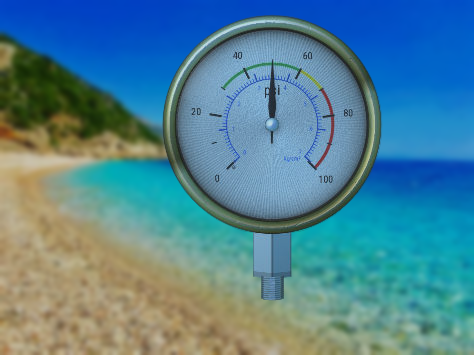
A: 50psi
